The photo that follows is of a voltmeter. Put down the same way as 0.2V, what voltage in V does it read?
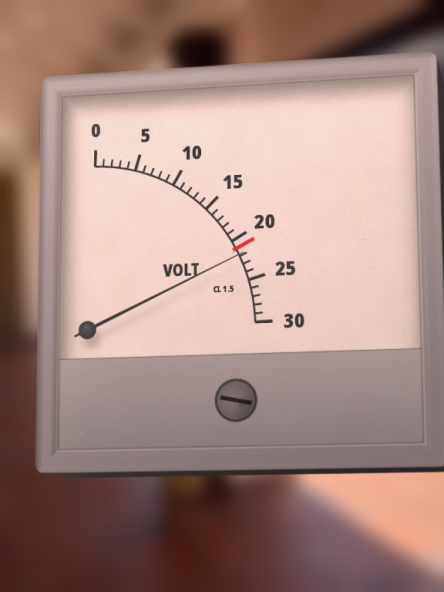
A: 22V
